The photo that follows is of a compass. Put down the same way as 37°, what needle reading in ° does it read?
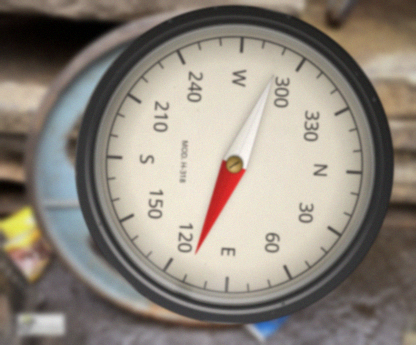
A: 110°
